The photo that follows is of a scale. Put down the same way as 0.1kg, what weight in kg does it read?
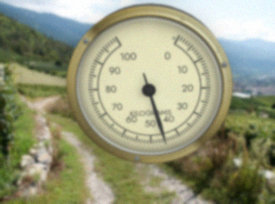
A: 45kg
